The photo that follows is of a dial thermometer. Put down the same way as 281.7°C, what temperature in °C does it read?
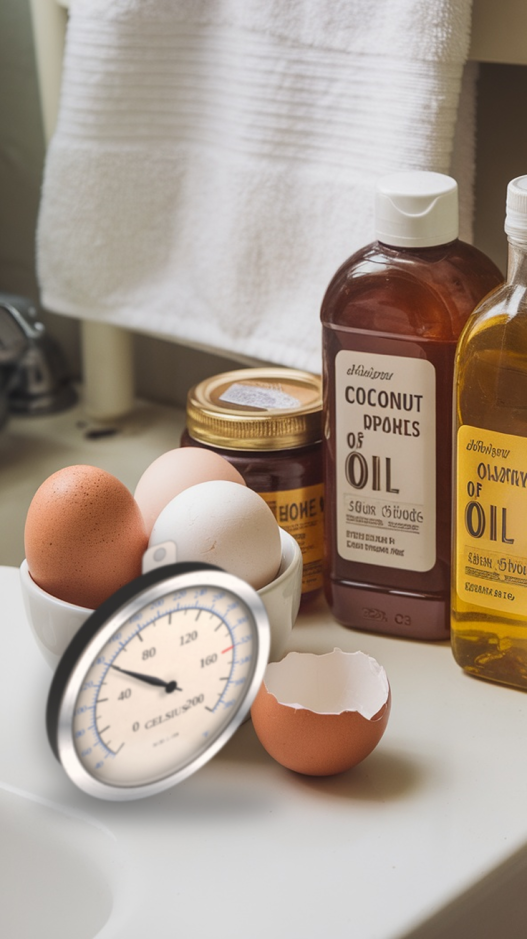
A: 60°C
